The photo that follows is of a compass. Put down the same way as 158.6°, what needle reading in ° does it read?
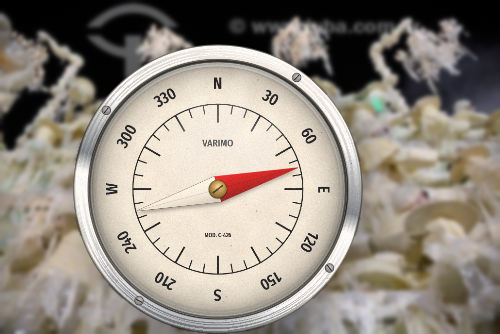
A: 75°
